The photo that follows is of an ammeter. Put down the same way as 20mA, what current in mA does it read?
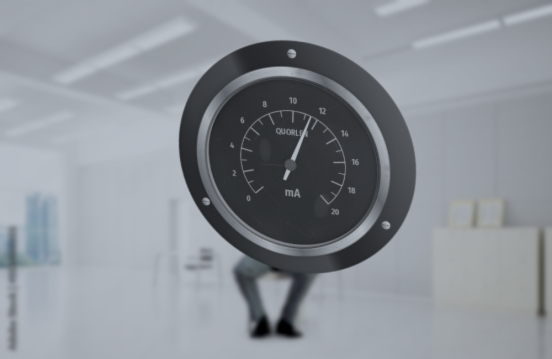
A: 11.5mA
